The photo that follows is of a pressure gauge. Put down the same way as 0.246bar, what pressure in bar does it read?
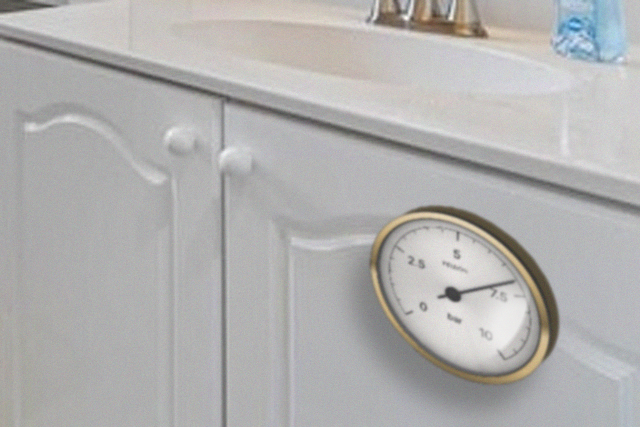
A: 7bar
